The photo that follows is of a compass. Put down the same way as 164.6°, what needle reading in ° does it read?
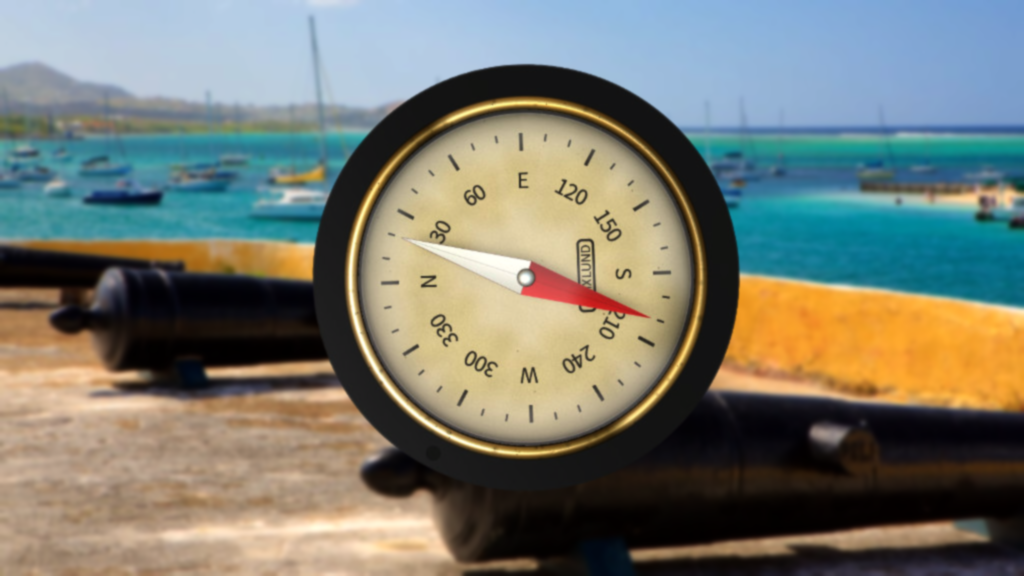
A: 200°
